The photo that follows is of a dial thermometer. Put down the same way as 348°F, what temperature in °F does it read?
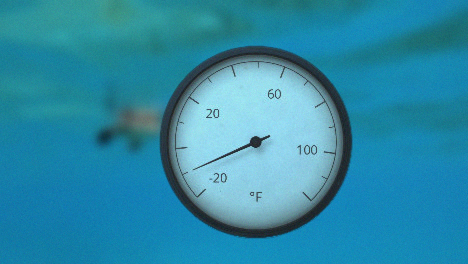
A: -10°F
